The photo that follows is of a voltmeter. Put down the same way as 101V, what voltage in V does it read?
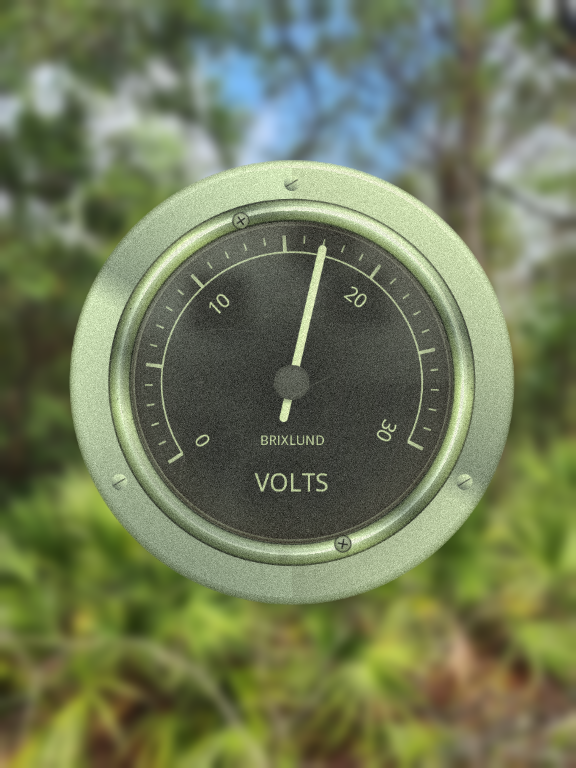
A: 17V
